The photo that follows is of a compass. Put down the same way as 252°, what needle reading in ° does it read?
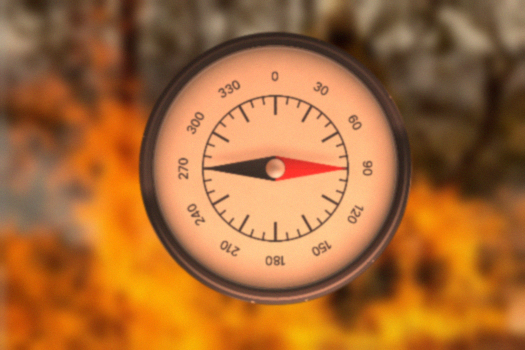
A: 90°
